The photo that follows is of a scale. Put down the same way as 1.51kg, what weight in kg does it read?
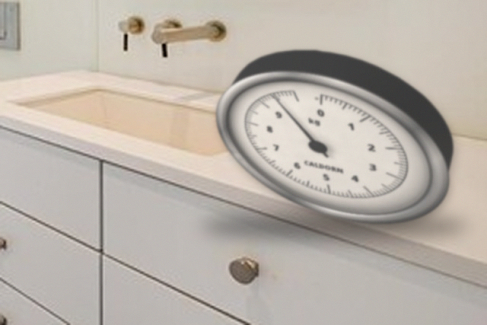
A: 9.5kg
